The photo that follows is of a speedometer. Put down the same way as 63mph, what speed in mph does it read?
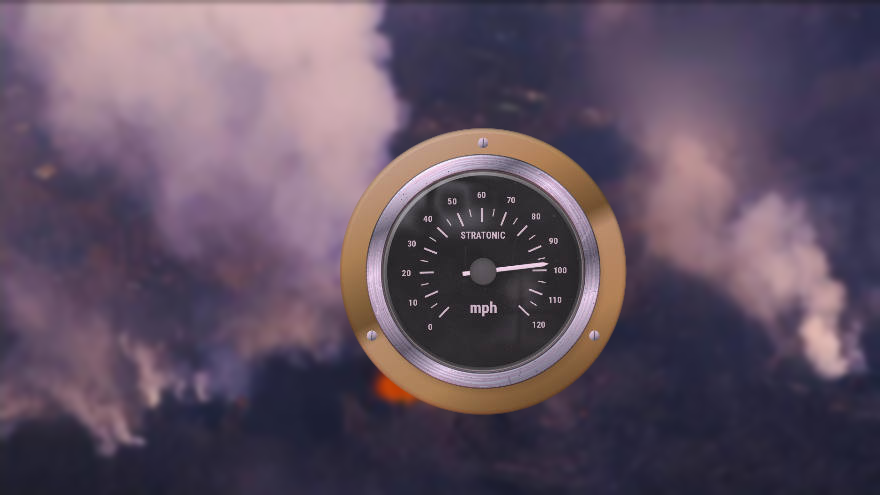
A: 97.5mph
